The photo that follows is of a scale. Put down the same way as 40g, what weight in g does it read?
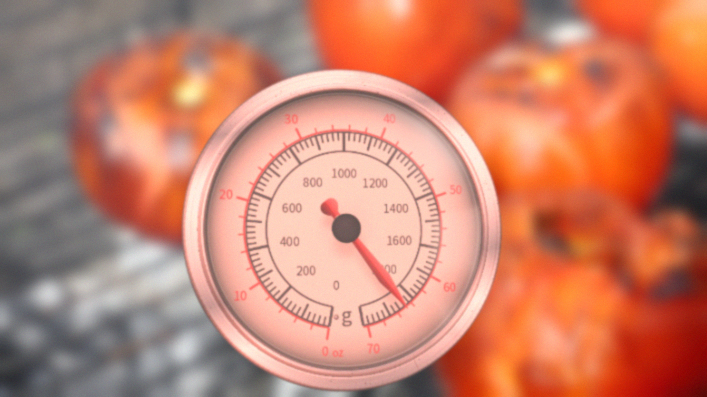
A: 1840g
